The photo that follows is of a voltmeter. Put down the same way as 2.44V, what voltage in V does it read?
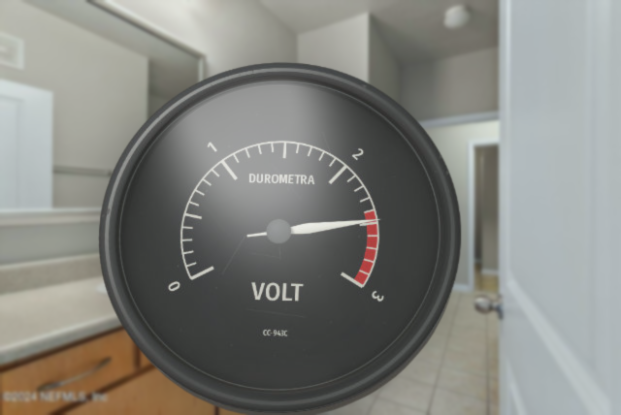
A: 2.5V
